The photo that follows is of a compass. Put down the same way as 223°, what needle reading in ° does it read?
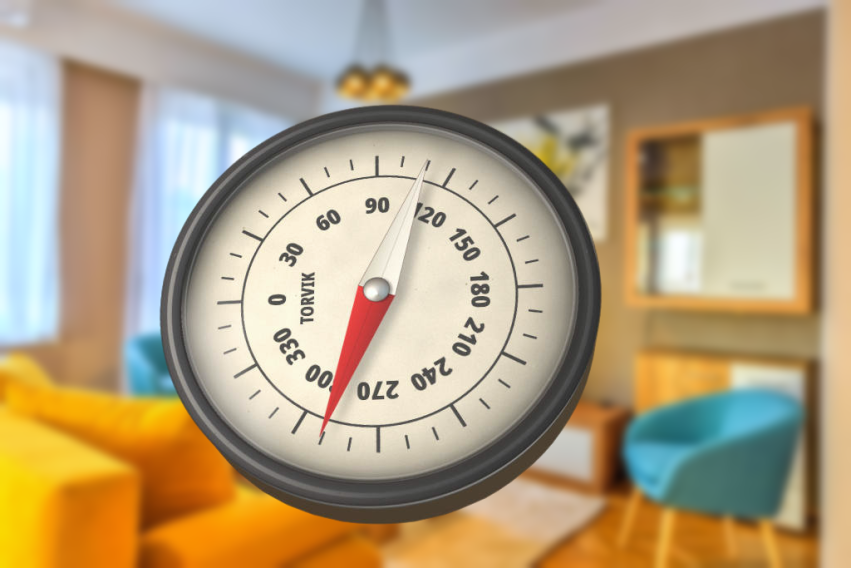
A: 290°
